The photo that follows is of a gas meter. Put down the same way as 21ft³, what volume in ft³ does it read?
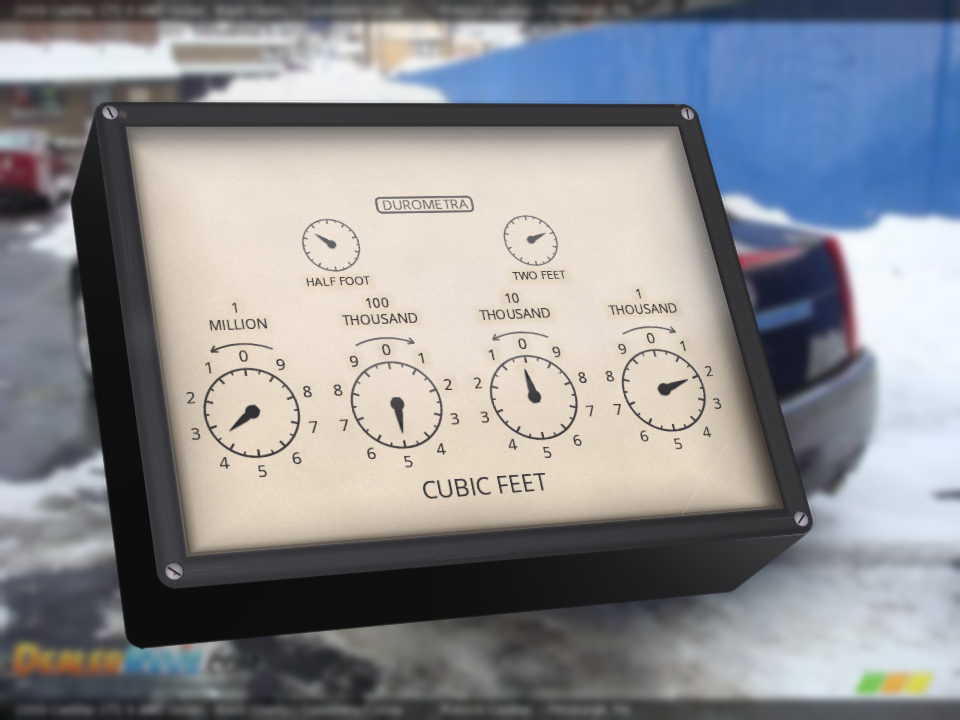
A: 350200ft³
